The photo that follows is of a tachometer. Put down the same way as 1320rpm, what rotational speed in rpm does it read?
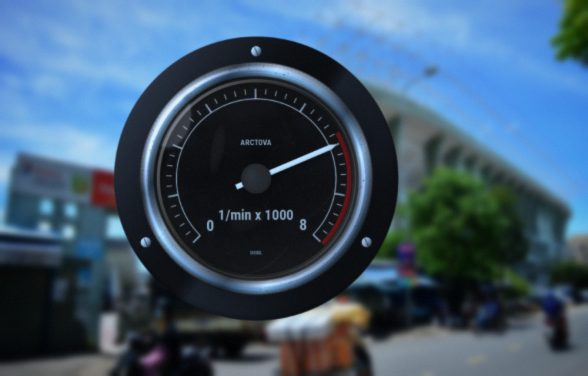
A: 6000rpm
